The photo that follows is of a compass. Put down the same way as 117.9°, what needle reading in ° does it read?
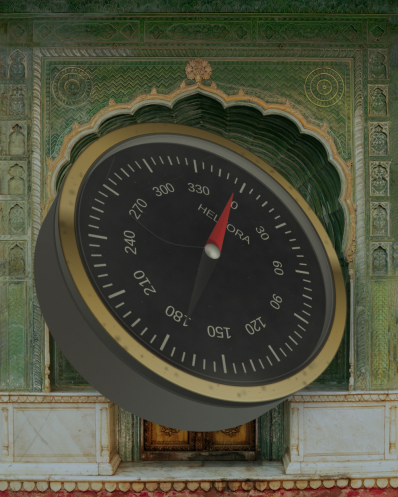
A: 355°
